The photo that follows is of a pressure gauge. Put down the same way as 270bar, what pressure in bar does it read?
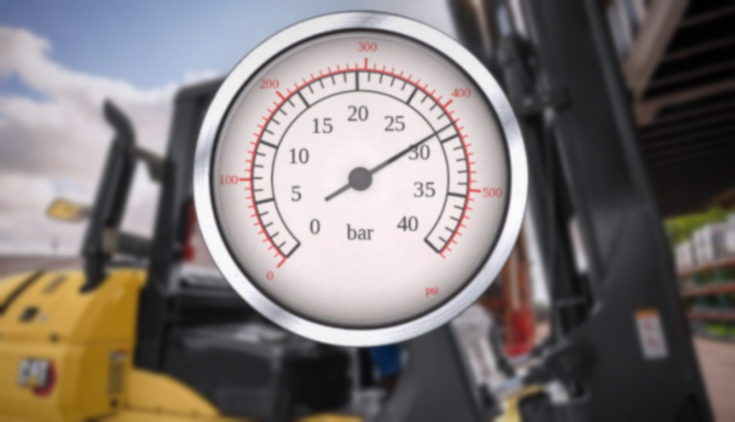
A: 29bar
